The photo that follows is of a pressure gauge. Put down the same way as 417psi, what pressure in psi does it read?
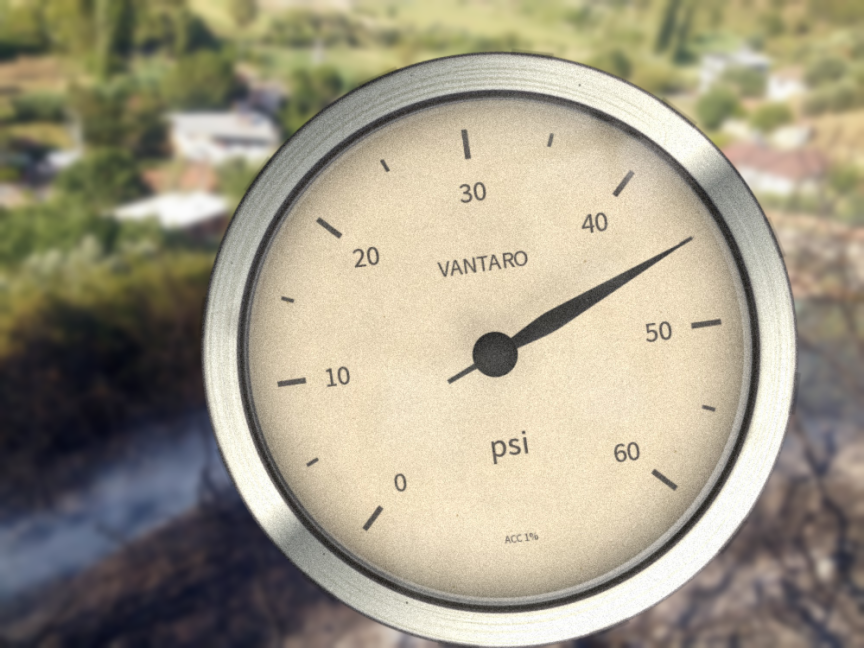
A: 45psi
